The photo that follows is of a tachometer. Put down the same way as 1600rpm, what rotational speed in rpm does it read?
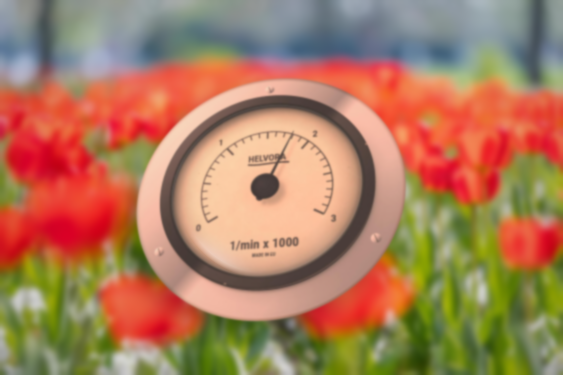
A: 1800rpm
